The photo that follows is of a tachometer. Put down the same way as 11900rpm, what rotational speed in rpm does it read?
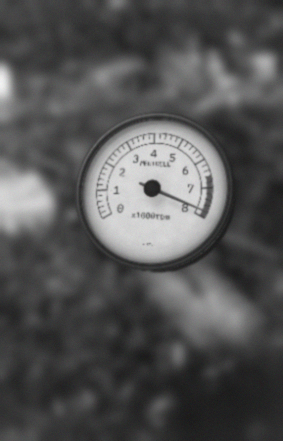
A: 7800rpm
